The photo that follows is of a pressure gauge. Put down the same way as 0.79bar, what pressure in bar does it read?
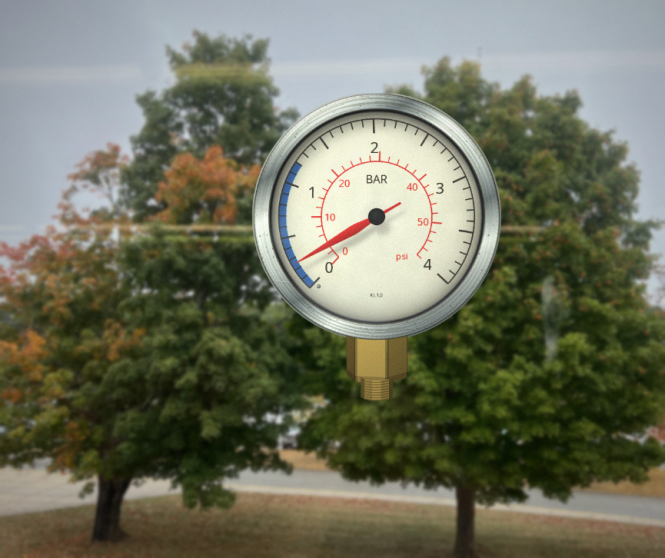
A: 0.25bar
